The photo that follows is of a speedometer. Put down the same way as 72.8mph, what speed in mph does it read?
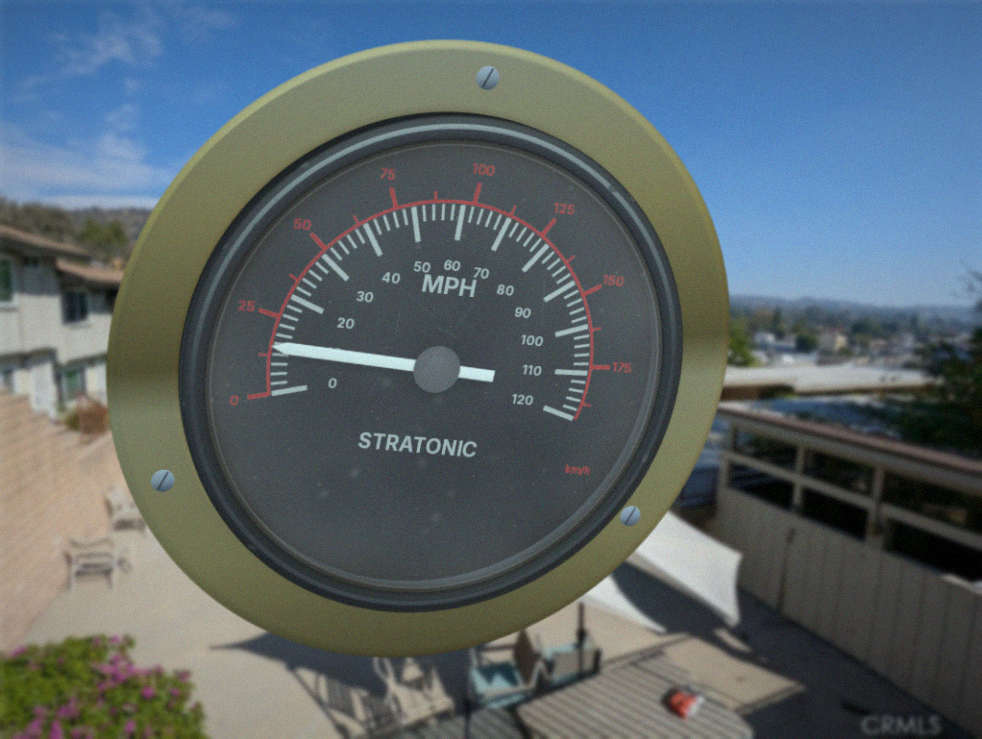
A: 10mph
